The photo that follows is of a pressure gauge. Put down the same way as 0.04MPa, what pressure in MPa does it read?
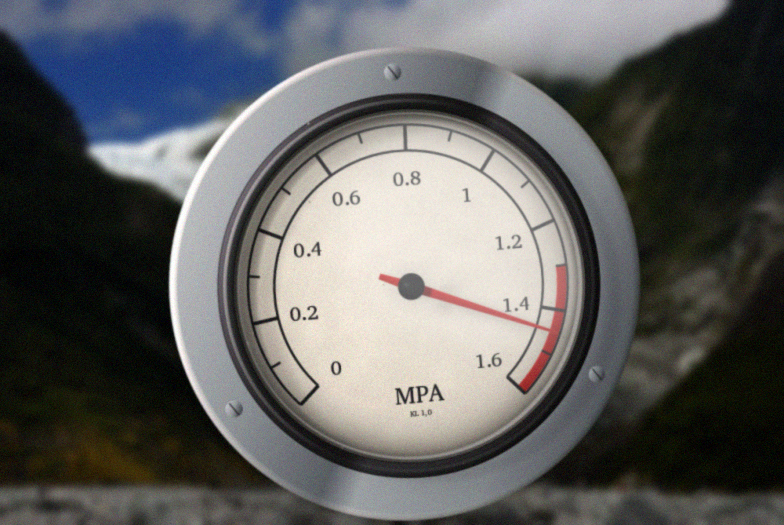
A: 1.45MPa
